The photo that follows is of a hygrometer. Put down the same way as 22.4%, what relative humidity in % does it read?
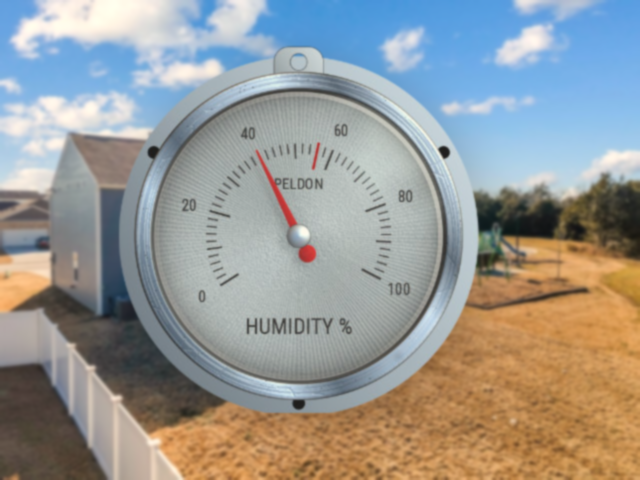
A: 40%
